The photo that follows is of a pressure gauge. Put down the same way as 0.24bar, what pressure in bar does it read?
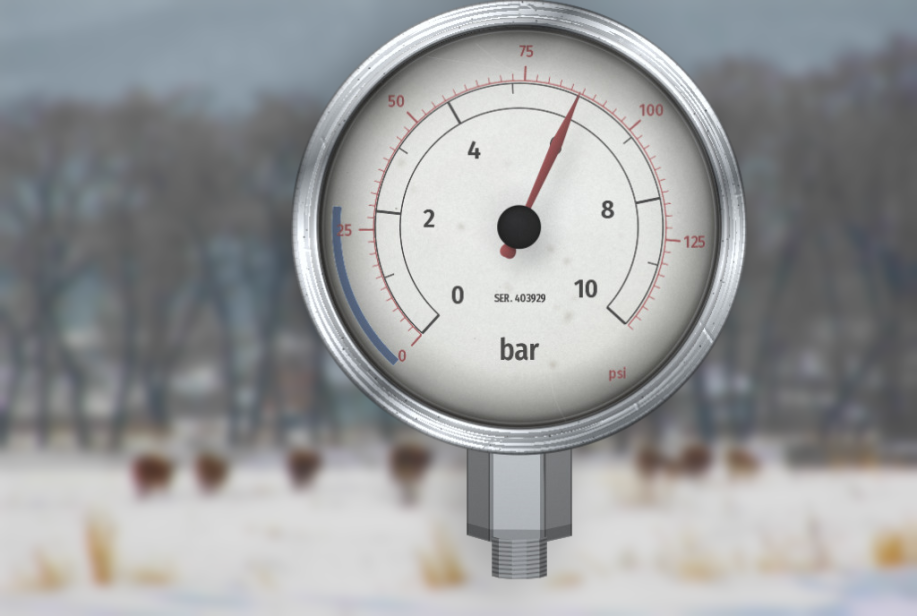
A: 6bar
